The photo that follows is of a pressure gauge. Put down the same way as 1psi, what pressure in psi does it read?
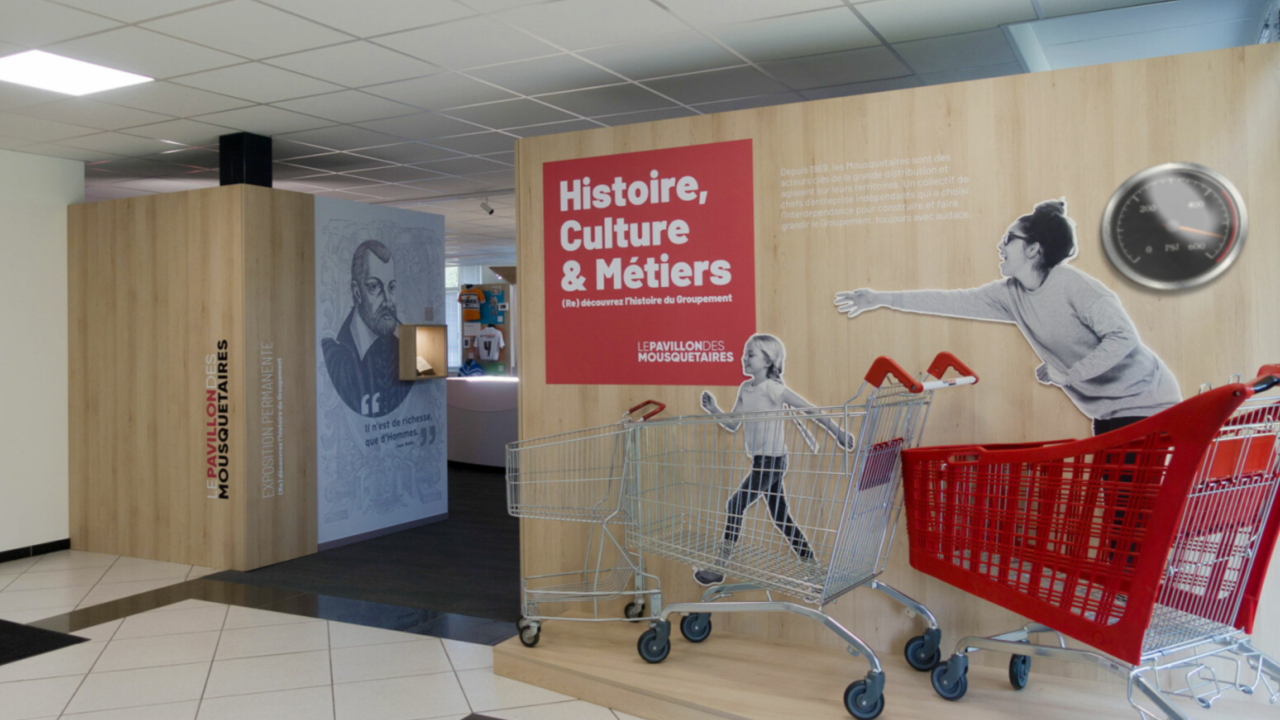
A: 540psi
